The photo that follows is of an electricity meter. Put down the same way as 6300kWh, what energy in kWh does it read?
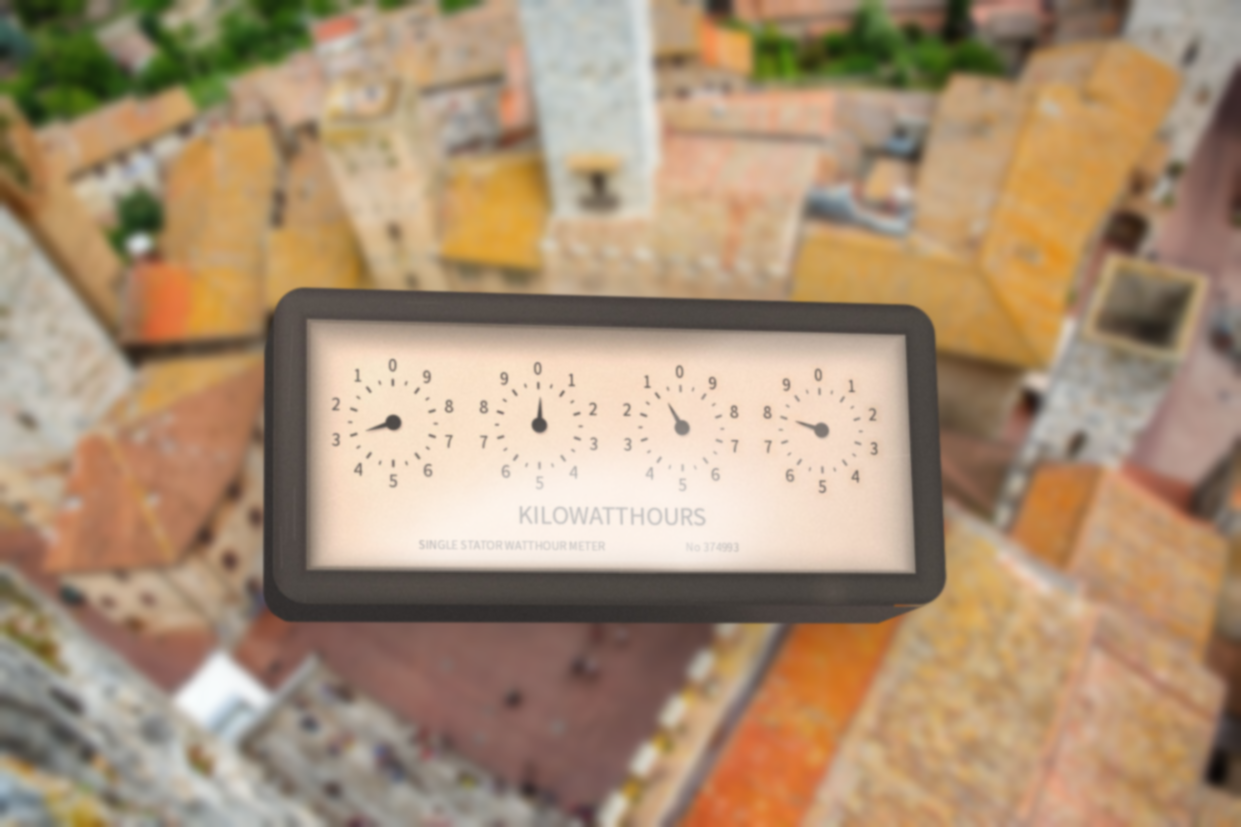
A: 3008kWh
